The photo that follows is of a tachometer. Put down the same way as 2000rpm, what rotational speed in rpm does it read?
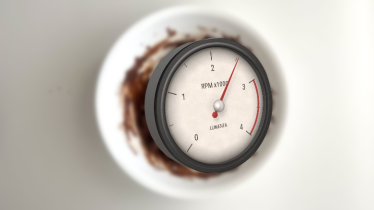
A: 2500rpm
